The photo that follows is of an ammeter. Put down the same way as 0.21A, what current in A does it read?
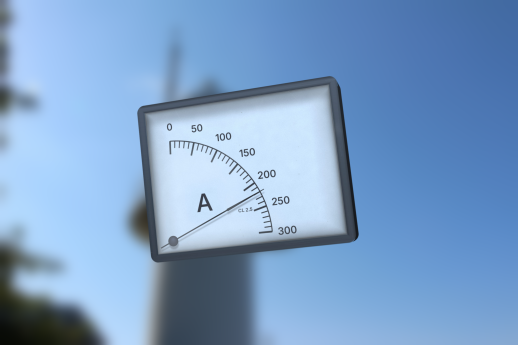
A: 220A
